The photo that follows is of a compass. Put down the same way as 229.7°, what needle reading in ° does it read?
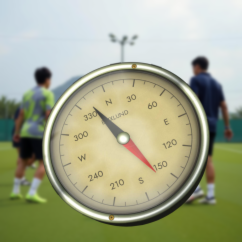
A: 160°
